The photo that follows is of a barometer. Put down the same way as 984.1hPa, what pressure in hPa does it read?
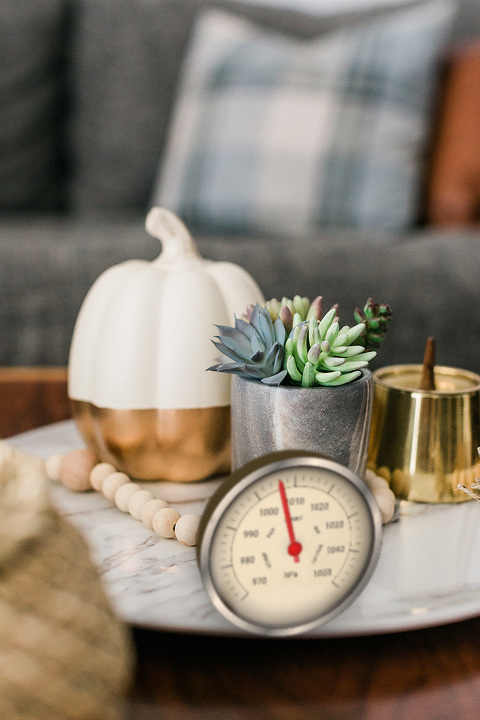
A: 1006hPa
